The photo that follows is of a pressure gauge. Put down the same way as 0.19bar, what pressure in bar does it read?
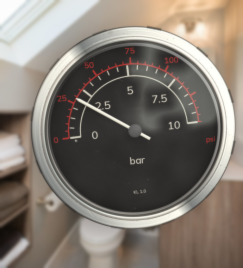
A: 2bar
